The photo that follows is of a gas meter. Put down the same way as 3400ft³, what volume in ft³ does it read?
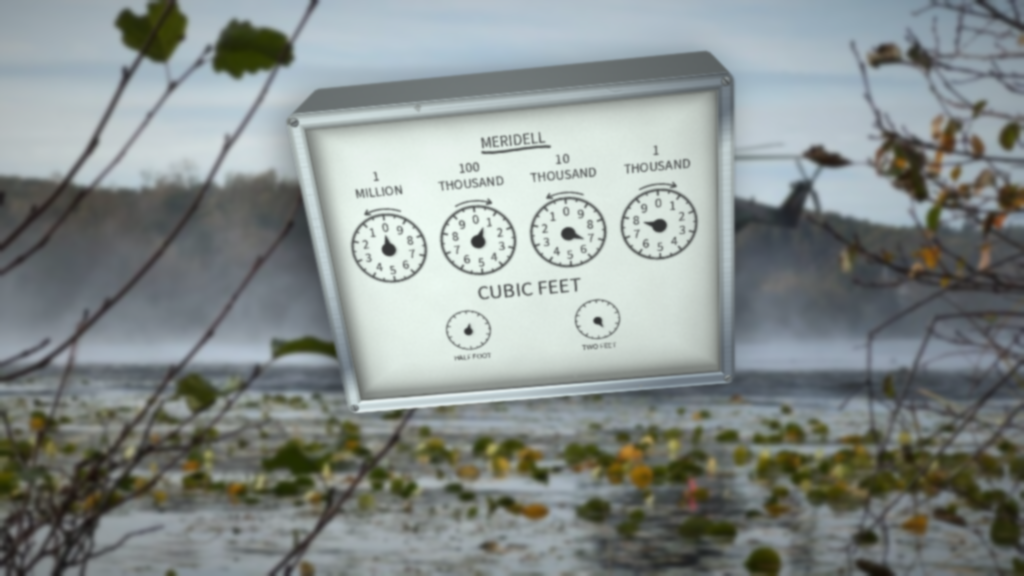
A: 6800ft³
